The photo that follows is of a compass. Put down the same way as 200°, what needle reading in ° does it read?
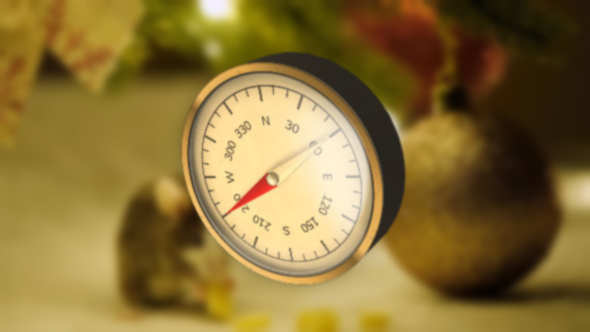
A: 240°
